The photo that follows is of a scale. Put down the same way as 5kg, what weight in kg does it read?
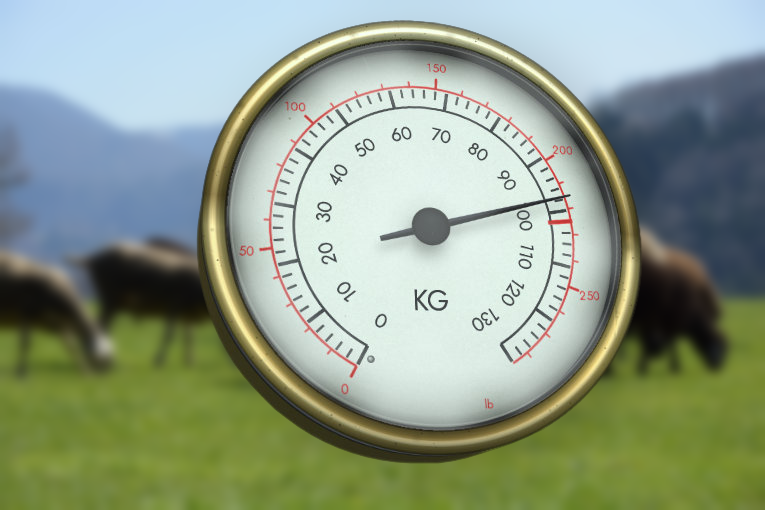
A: 98kg
